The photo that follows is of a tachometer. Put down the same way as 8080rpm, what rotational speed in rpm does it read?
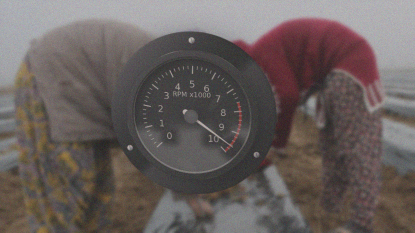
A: 9600rpm
